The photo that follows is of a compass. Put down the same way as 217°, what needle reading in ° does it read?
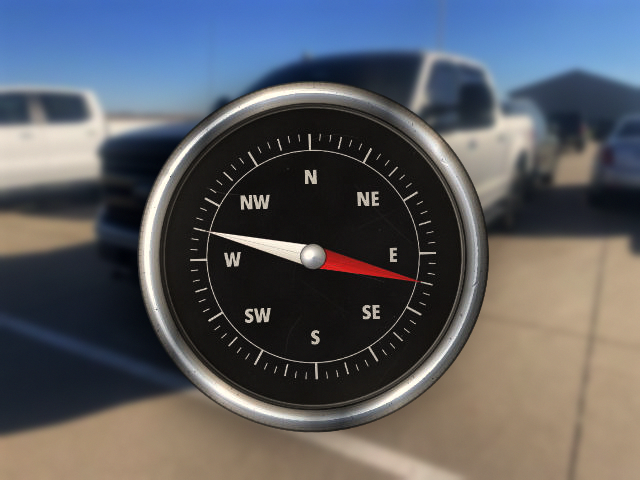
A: 105°
